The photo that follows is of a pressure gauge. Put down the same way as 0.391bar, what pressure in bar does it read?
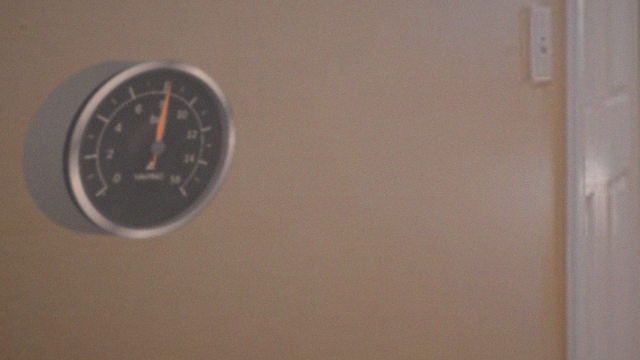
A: 8bar
